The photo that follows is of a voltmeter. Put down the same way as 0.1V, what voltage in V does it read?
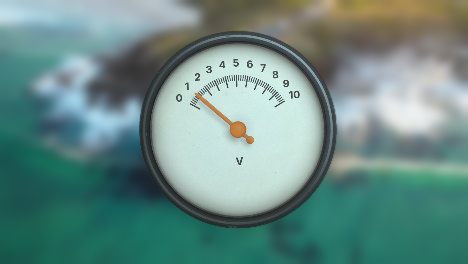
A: 1V
